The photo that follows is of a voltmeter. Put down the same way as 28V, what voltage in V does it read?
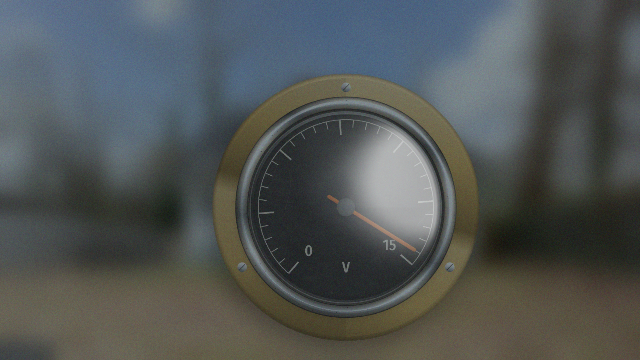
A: 14.5V
